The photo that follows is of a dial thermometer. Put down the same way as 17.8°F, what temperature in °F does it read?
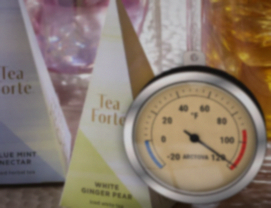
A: 116°F
